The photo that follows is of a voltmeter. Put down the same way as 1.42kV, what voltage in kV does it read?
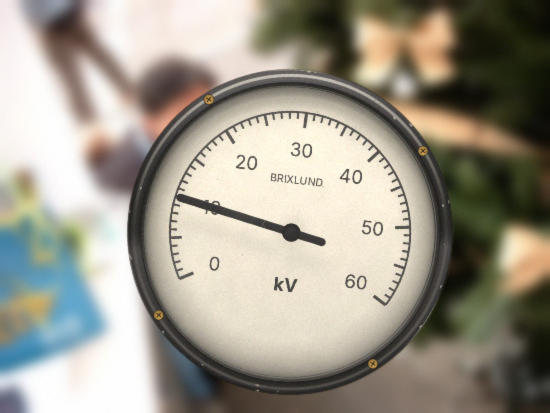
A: 10kV
